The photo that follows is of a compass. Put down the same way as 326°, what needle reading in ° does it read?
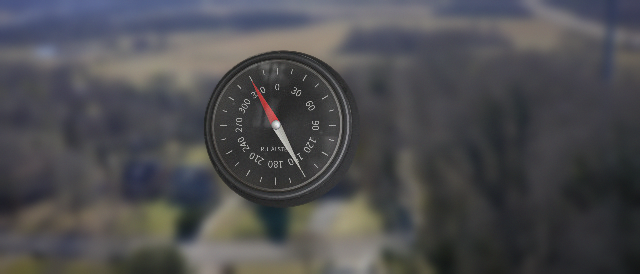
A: 330°
